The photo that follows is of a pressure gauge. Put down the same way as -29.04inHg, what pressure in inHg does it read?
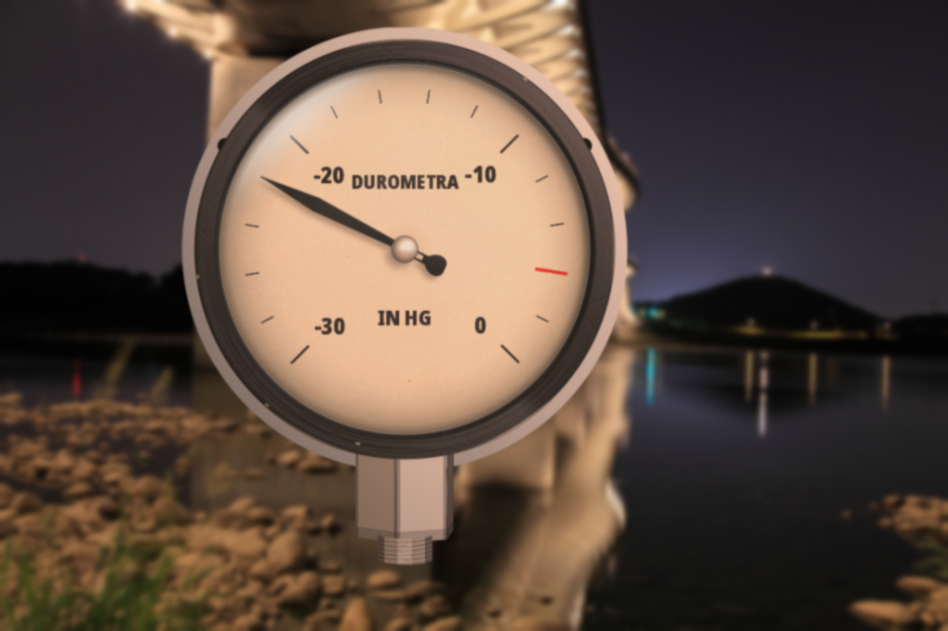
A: -22inHg
